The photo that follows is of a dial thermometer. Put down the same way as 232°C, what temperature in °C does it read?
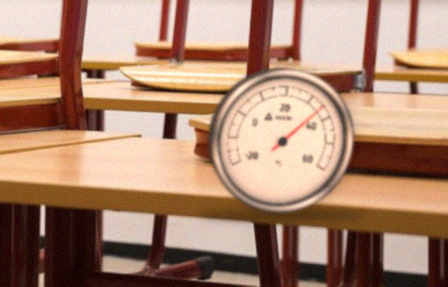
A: 35°C
